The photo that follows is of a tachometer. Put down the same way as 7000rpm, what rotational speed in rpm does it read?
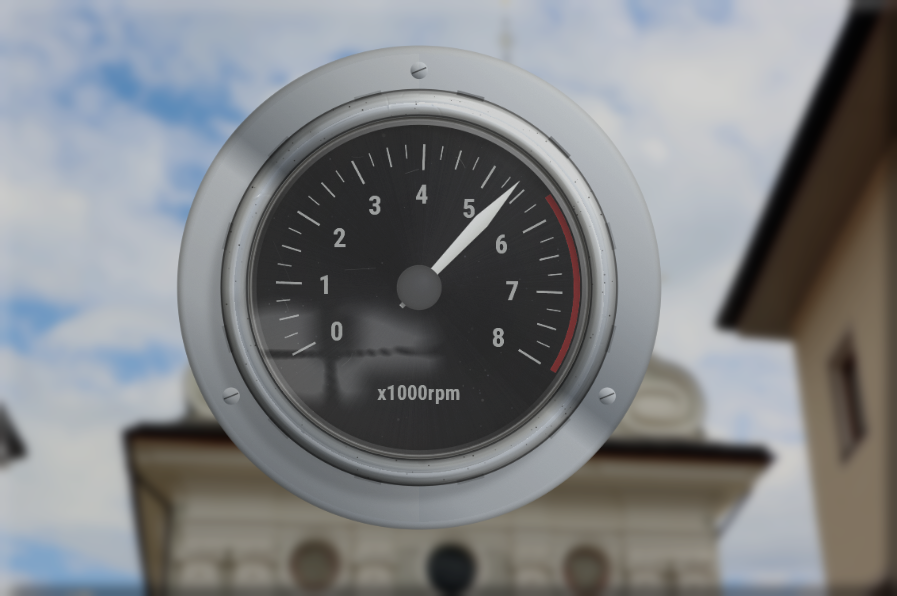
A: 5375rpm
